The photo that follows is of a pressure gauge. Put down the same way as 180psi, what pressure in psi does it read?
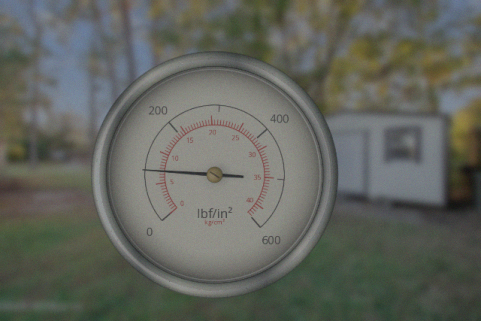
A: 100psi
